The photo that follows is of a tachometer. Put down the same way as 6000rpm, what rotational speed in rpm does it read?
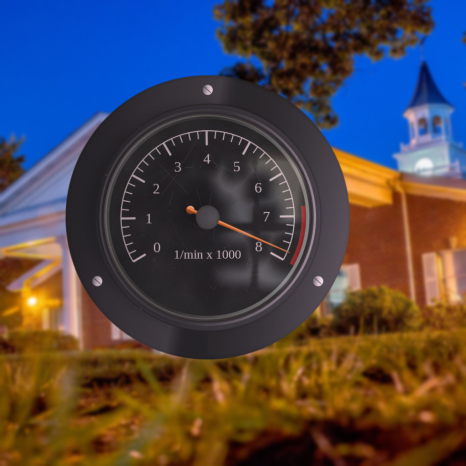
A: 7800rpm
